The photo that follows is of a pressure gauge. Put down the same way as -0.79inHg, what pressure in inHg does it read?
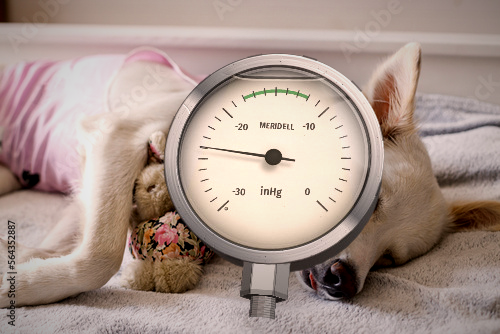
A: -24inHg
